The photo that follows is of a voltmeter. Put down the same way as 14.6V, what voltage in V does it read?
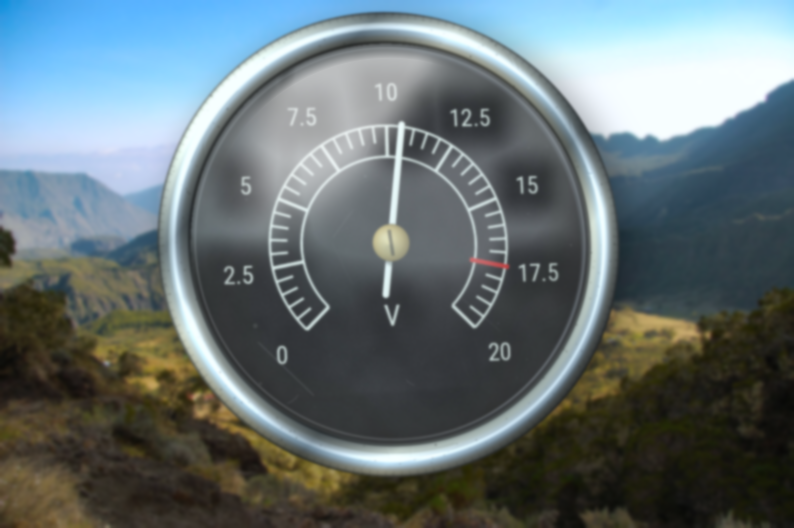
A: 10.5V
